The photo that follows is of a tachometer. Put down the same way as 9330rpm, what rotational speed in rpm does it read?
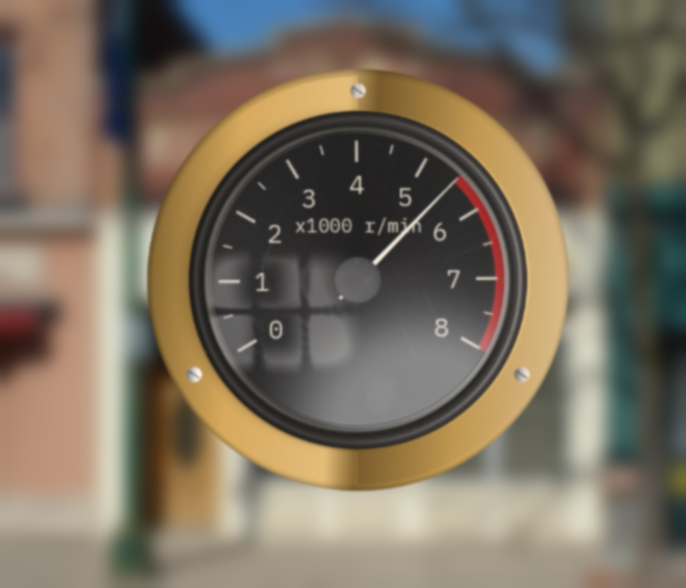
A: 5500rpm
